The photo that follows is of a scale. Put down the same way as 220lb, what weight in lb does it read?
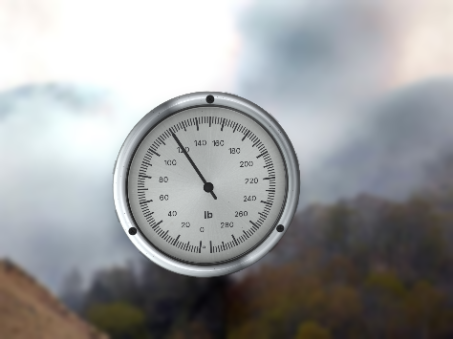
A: 120lb
